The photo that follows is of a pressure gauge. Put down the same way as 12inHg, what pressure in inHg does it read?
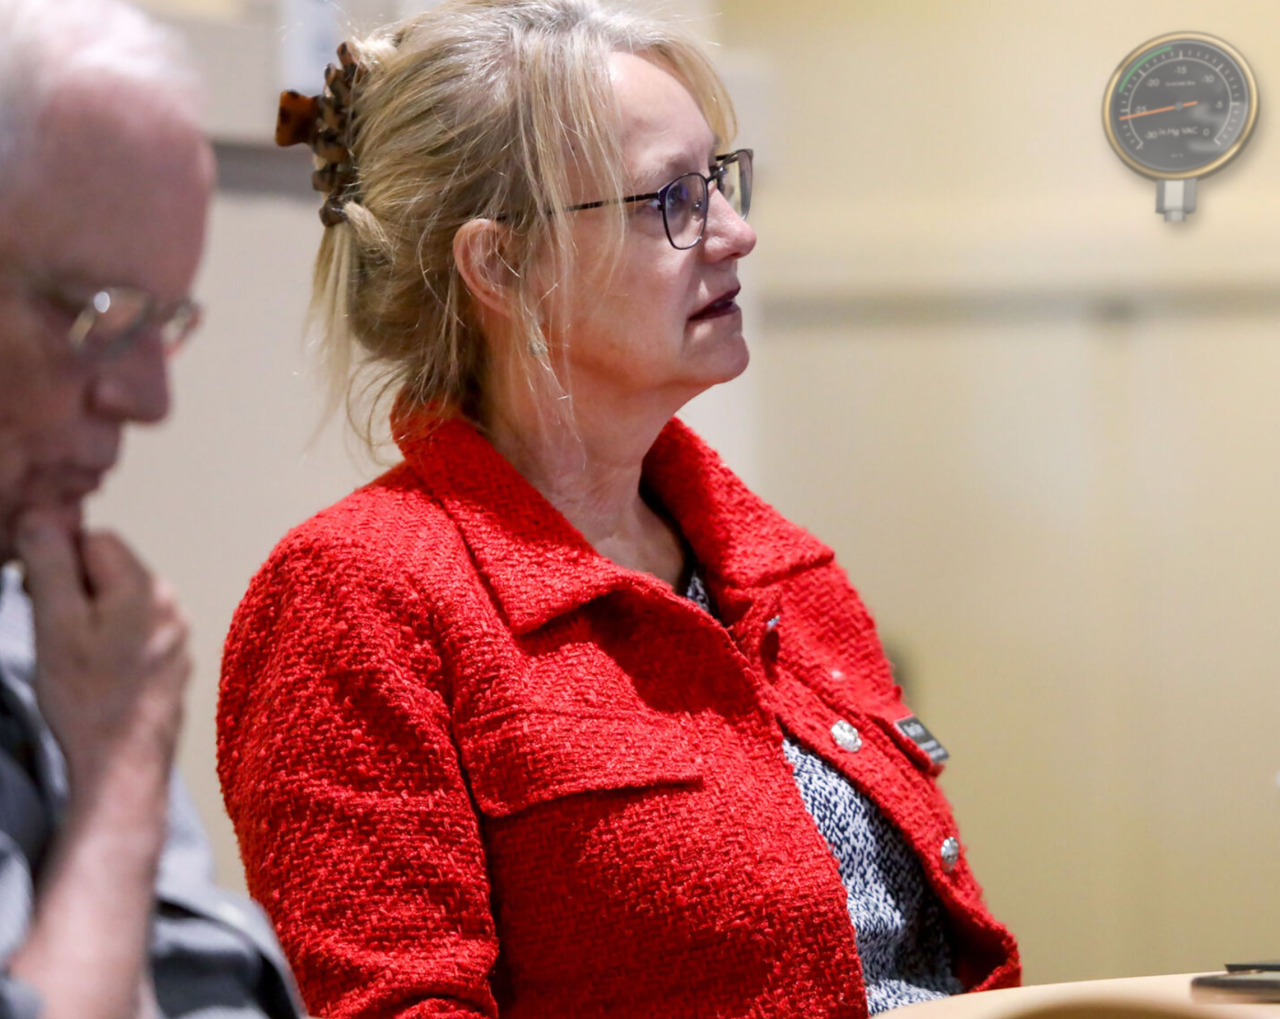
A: -26inHg
